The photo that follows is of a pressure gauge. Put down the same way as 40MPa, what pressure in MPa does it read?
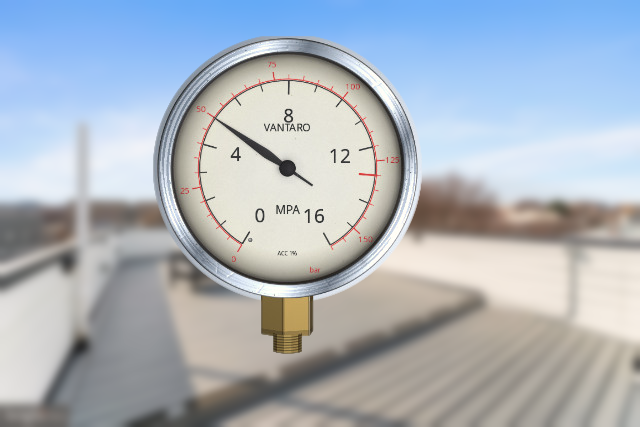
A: 5MPa
